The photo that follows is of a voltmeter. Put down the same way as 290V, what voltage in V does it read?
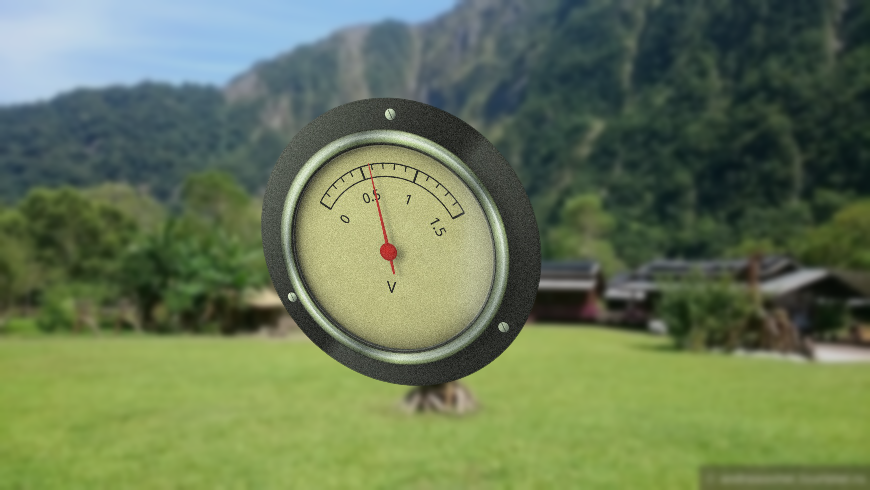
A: 0.6V
